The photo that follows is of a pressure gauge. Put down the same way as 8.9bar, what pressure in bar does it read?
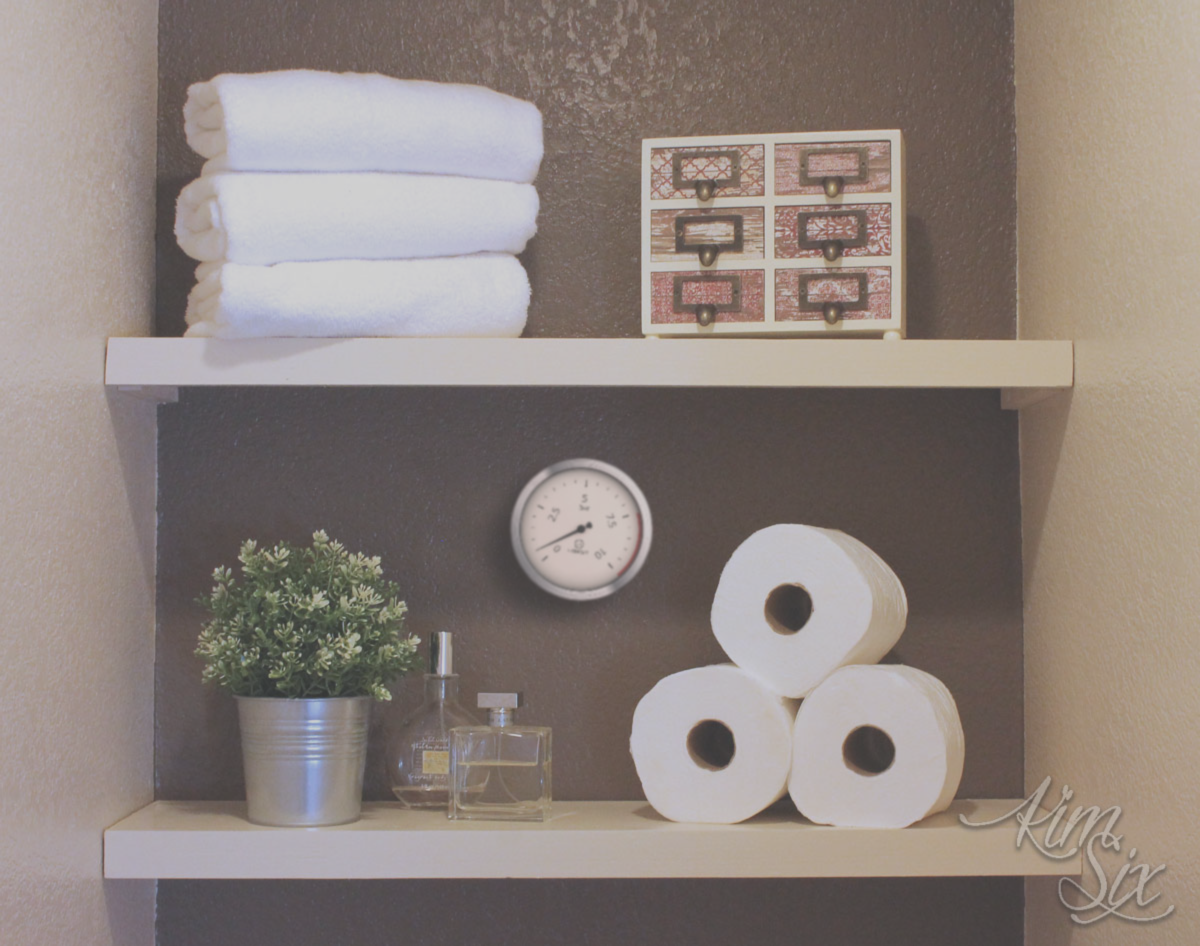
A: 0.5bar
